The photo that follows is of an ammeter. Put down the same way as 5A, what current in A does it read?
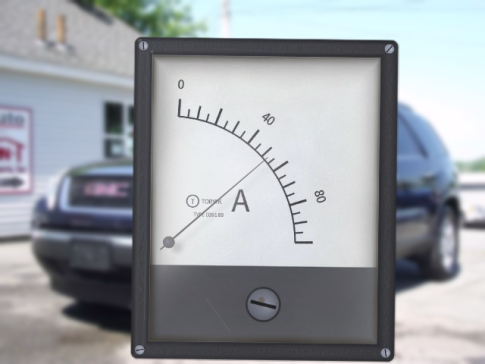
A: 52.5A
